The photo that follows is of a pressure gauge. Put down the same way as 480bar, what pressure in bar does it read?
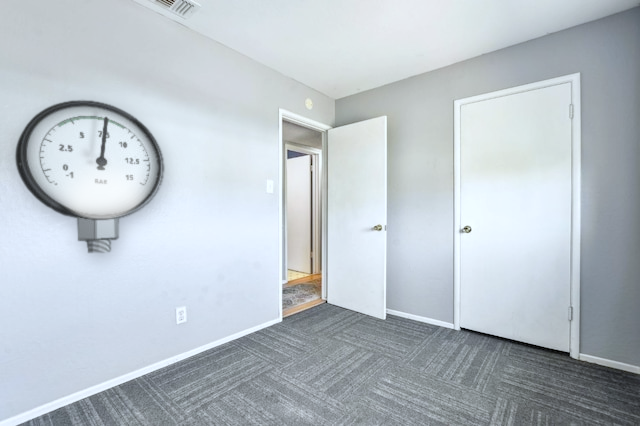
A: 7.5bar
